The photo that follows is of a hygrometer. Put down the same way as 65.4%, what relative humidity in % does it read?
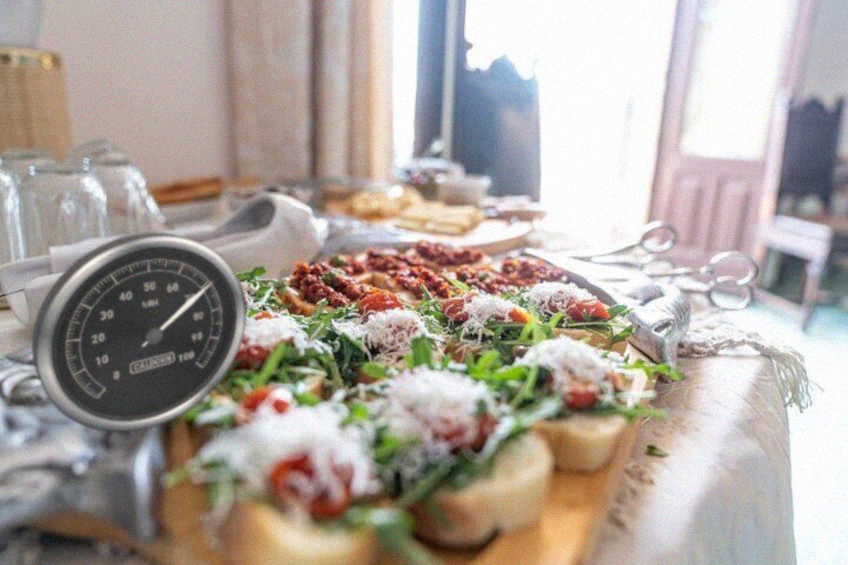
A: 70%
